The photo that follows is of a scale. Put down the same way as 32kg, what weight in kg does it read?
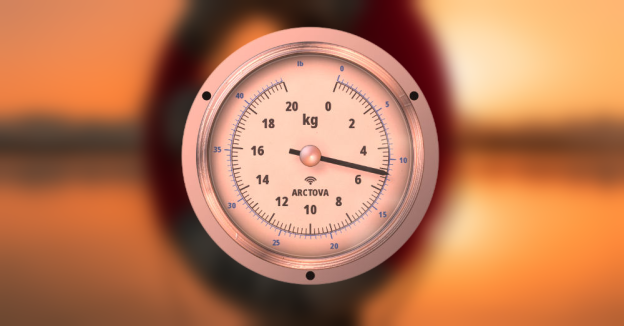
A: 5.2kg
